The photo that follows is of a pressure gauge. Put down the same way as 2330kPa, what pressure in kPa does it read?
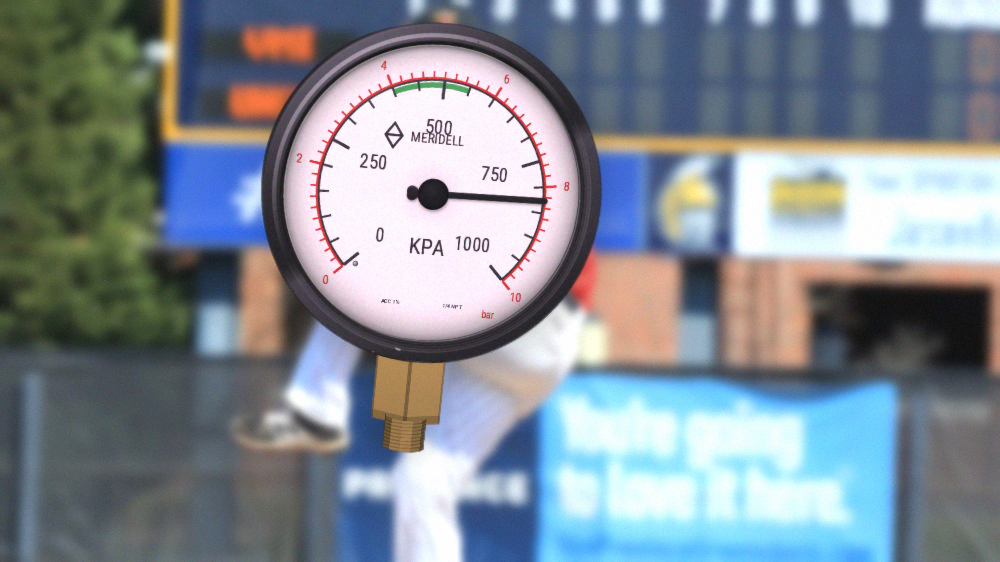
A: 825kPa
